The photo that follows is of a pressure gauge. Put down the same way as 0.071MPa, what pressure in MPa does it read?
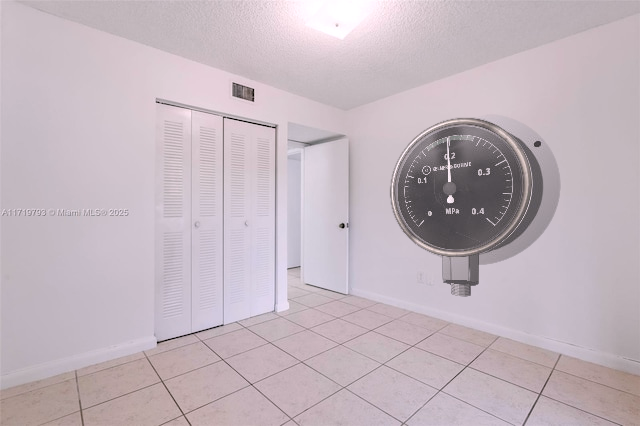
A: 0.2MPa
